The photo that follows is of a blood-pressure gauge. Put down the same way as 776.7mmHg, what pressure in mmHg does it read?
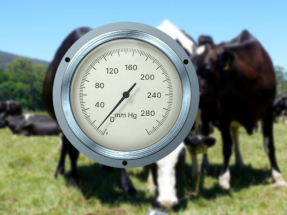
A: 10mmHg
